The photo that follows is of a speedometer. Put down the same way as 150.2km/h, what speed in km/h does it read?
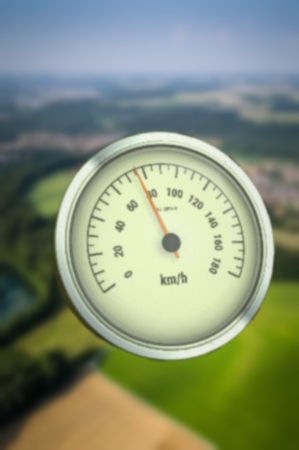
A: 75km/h
